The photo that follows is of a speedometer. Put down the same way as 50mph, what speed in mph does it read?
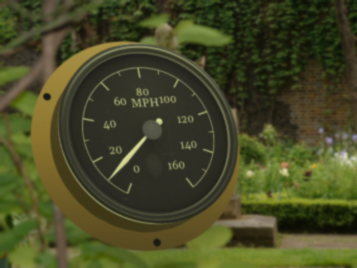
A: 10mph
